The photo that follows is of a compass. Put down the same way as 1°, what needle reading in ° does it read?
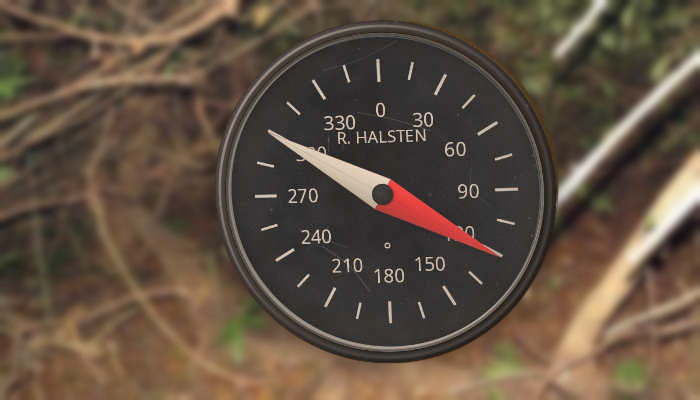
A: 120°
